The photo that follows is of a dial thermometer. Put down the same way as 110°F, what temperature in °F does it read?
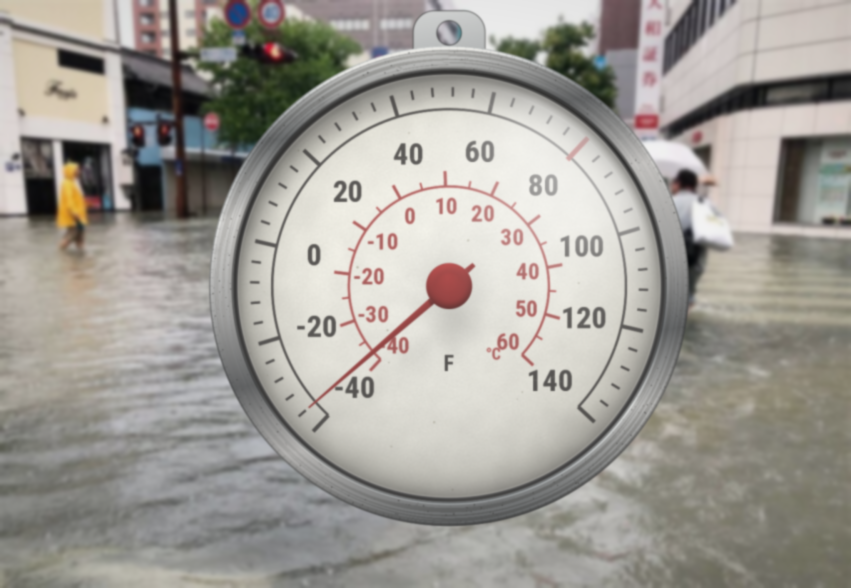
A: -36°F
